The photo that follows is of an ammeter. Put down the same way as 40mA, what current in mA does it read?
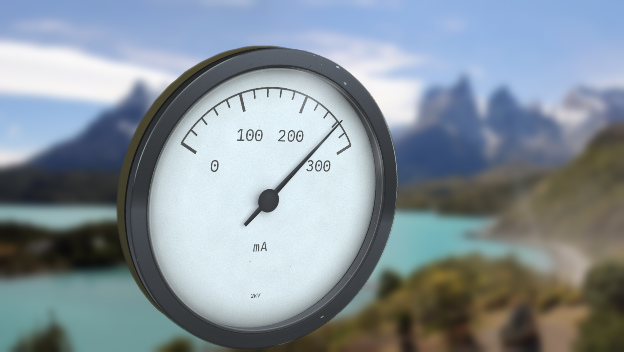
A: 260mA
